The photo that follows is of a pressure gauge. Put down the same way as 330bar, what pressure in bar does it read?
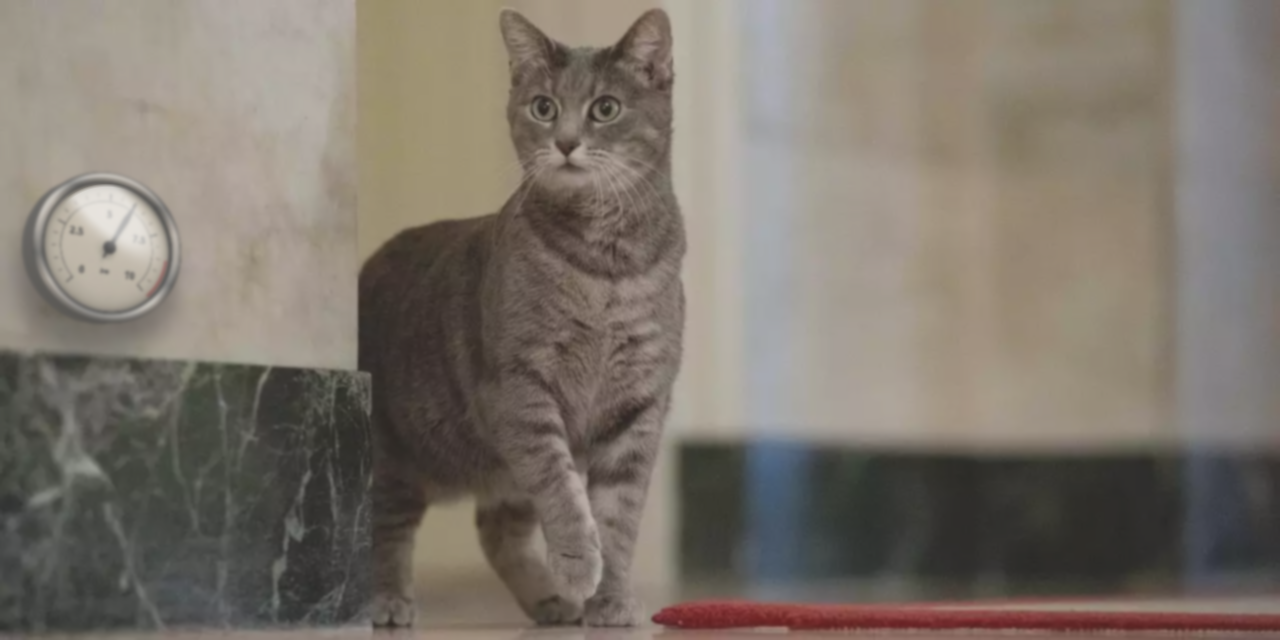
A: 6bar
